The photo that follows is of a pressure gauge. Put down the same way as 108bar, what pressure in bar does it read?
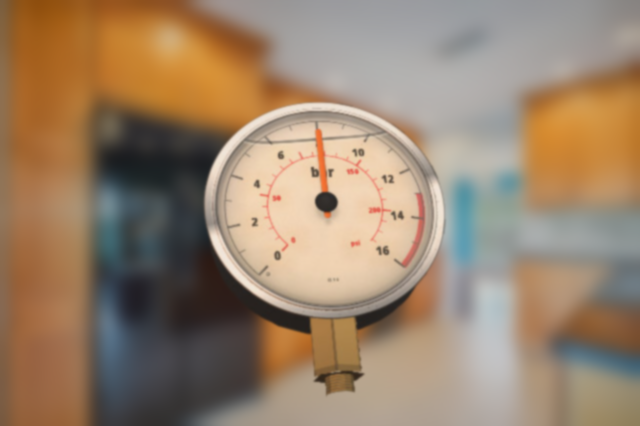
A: 8bar
